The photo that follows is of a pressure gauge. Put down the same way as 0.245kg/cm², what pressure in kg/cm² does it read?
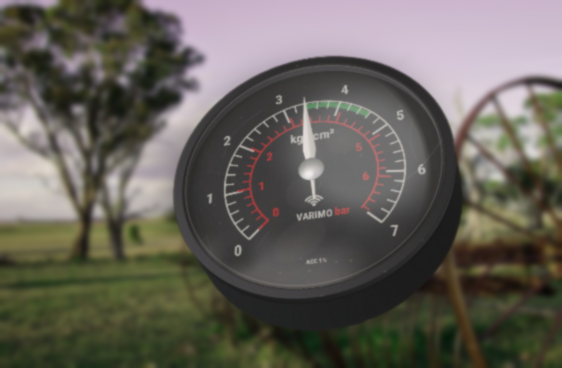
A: 3.4kg/cm²
